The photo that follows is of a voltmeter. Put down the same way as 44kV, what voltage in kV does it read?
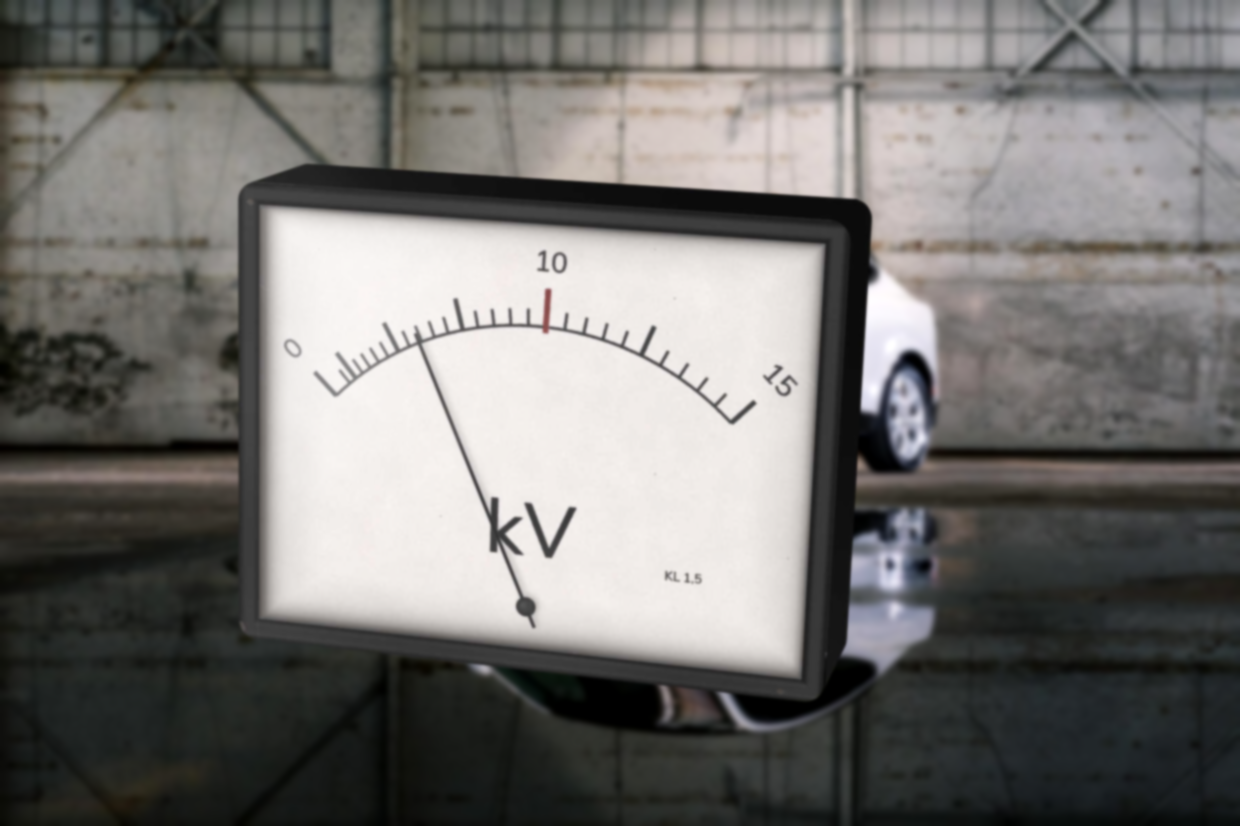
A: 6kV
